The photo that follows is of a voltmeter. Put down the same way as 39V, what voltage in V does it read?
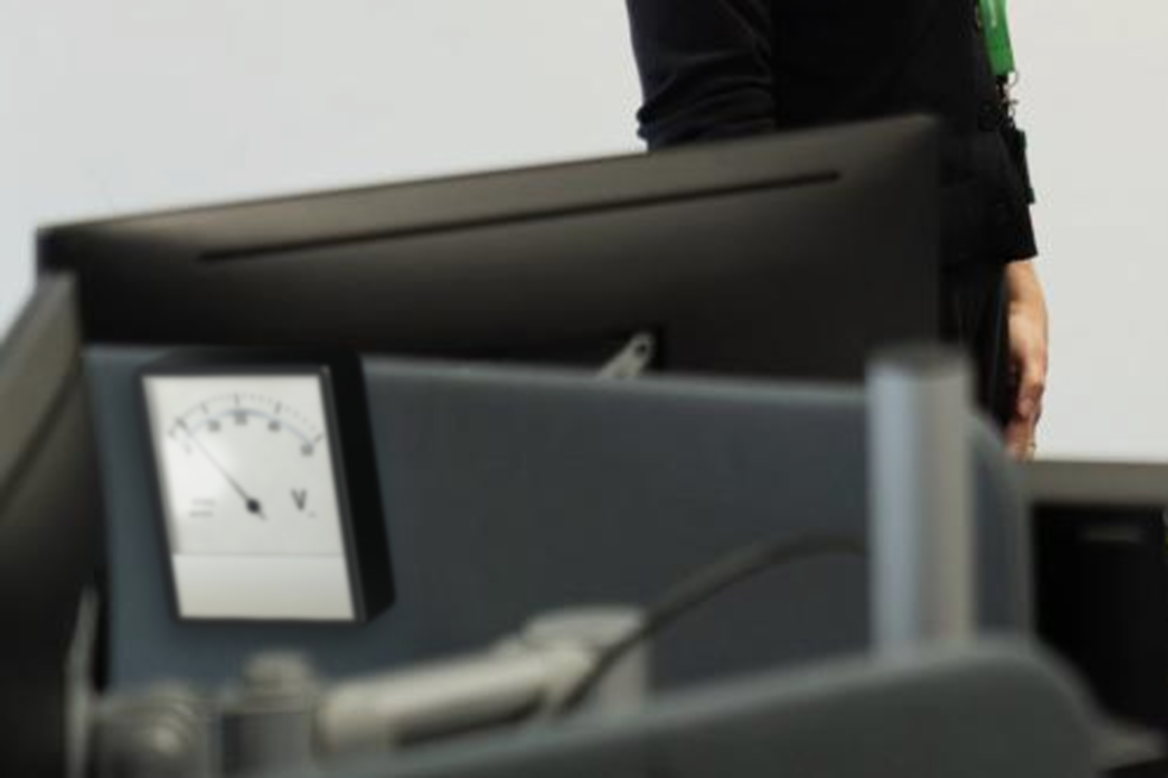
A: 10V
